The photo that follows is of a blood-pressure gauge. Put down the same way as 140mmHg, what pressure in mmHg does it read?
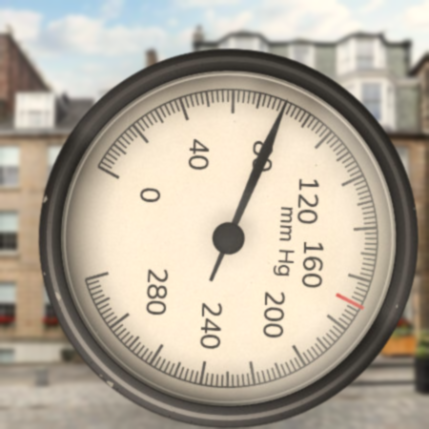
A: 80mmHg
